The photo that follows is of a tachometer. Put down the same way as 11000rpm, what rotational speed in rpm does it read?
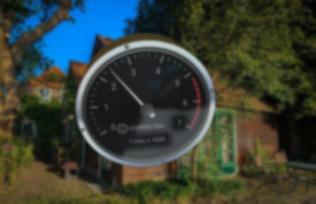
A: 2400rpm
